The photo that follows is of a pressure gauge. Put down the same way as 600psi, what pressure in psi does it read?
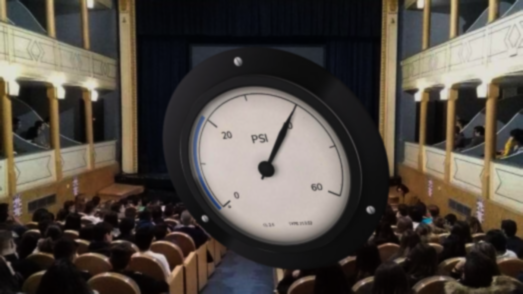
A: 40psi
